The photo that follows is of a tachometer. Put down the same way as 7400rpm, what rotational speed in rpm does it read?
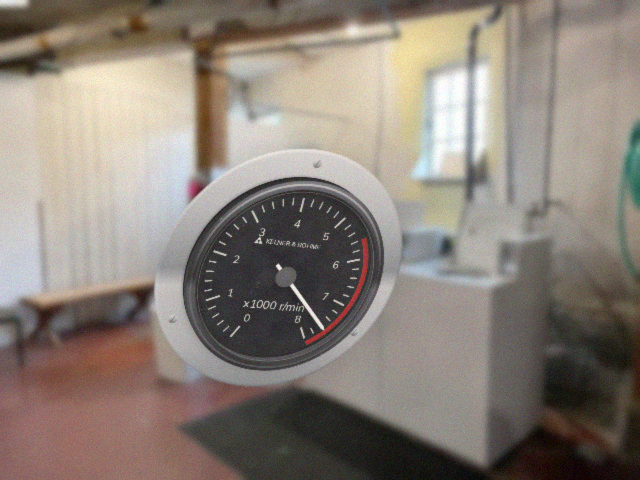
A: 7600rpm
